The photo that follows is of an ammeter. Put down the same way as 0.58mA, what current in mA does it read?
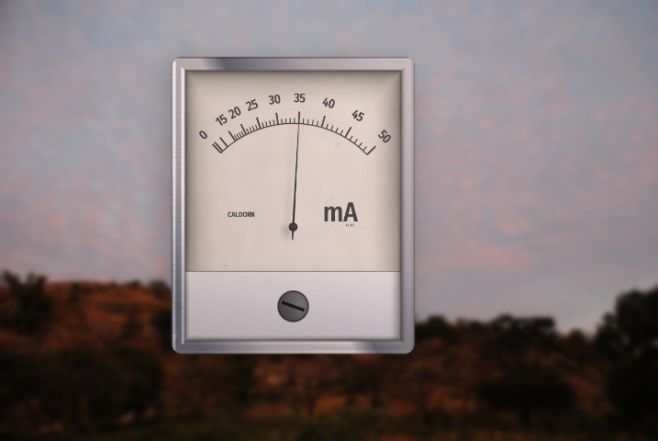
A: 35mA
